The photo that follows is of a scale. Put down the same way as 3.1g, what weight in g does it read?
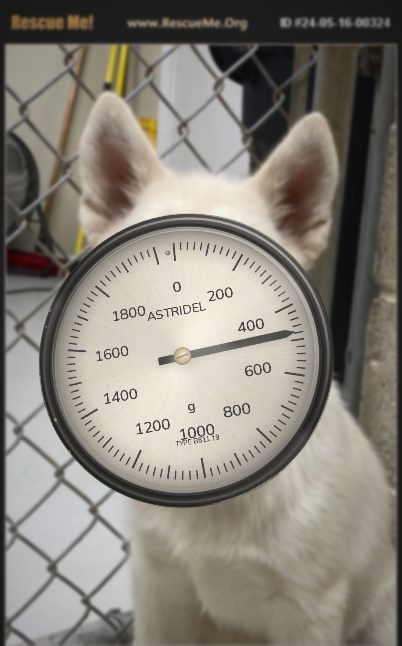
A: 480g
